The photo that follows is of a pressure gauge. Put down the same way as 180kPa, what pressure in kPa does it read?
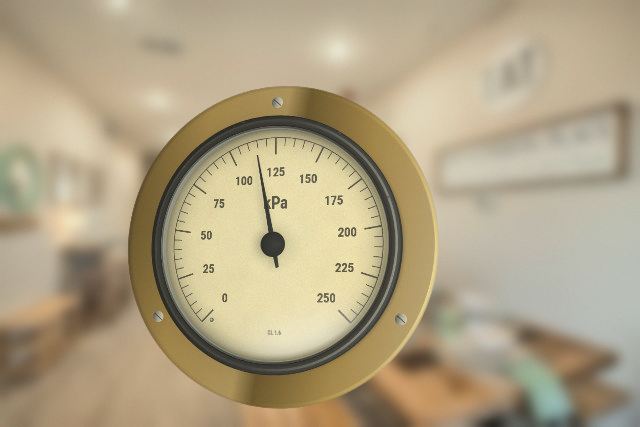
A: 115kPa
